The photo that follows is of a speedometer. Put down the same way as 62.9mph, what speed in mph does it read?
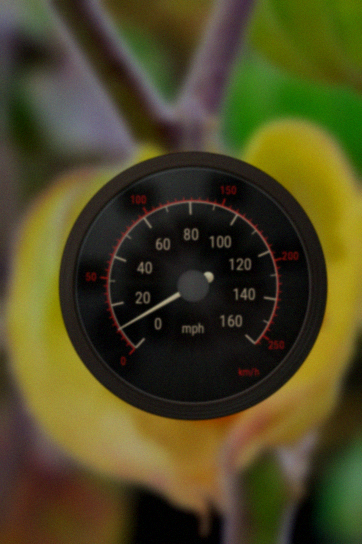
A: 10mph
